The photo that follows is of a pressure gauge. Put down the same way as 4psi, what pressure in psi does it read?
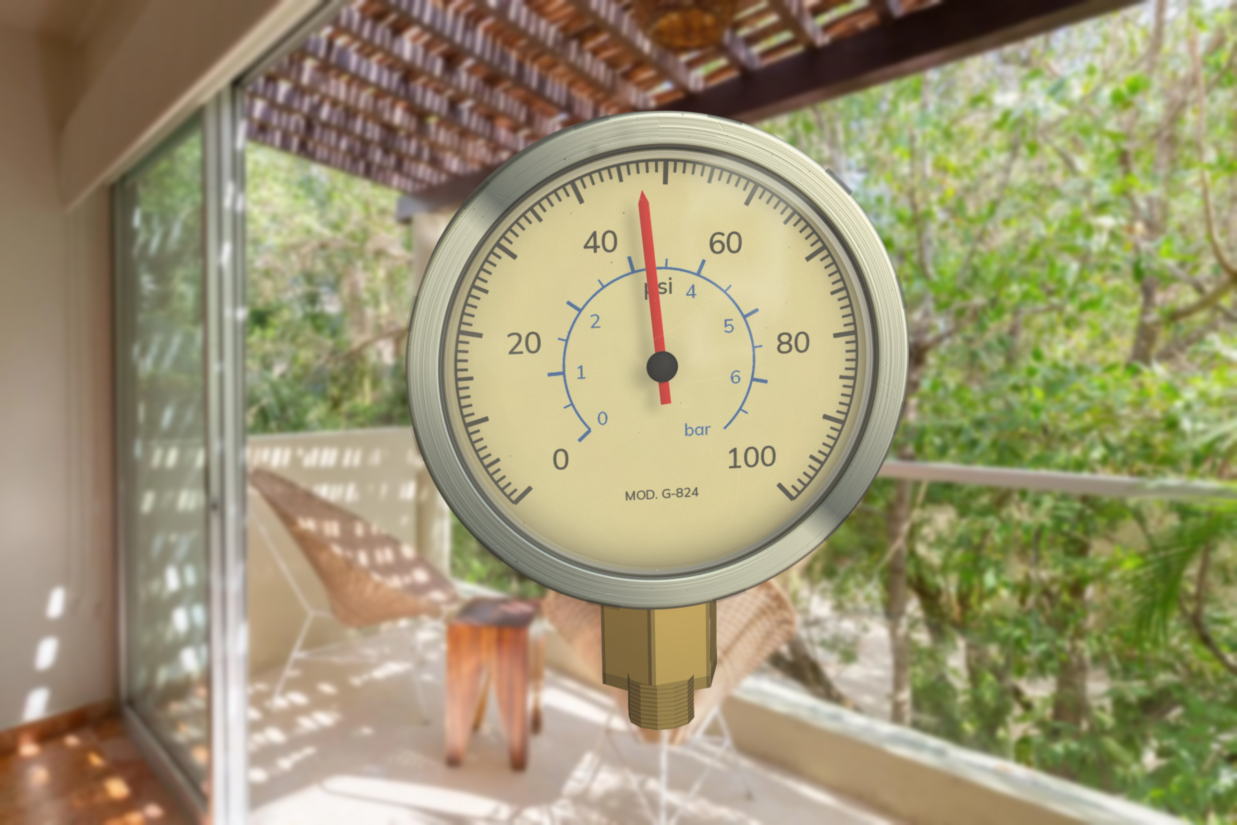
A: 47psi
